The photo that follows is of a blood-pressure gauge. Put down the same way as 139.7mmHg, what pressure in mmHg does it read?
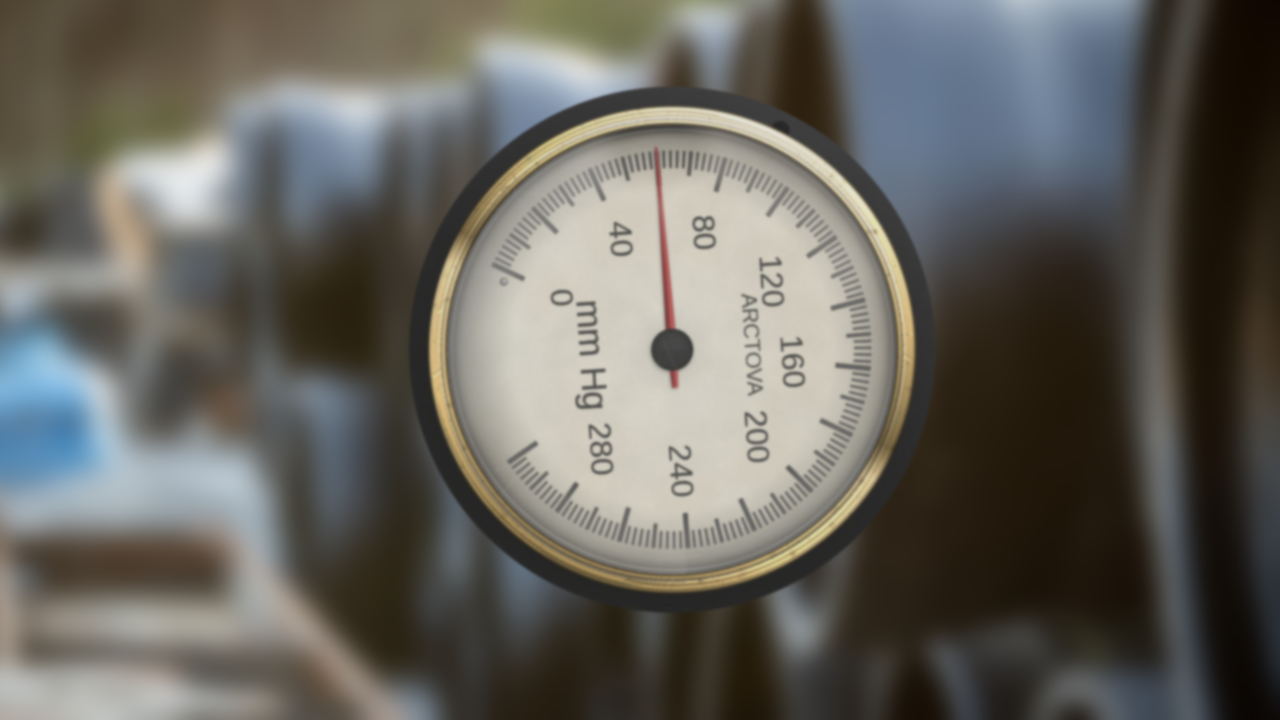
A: 60mmHg
